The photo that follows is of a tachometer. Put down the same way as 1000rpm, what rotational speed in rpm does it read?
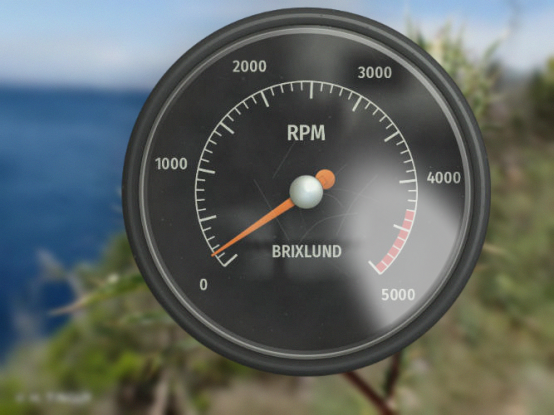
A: 150rpm
